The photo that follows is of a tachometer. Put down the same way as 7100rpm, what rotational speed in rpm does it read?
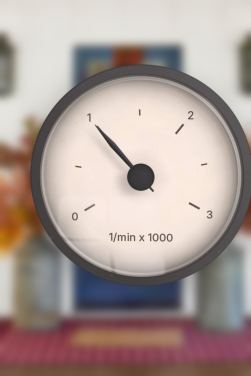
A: 1000rpm
